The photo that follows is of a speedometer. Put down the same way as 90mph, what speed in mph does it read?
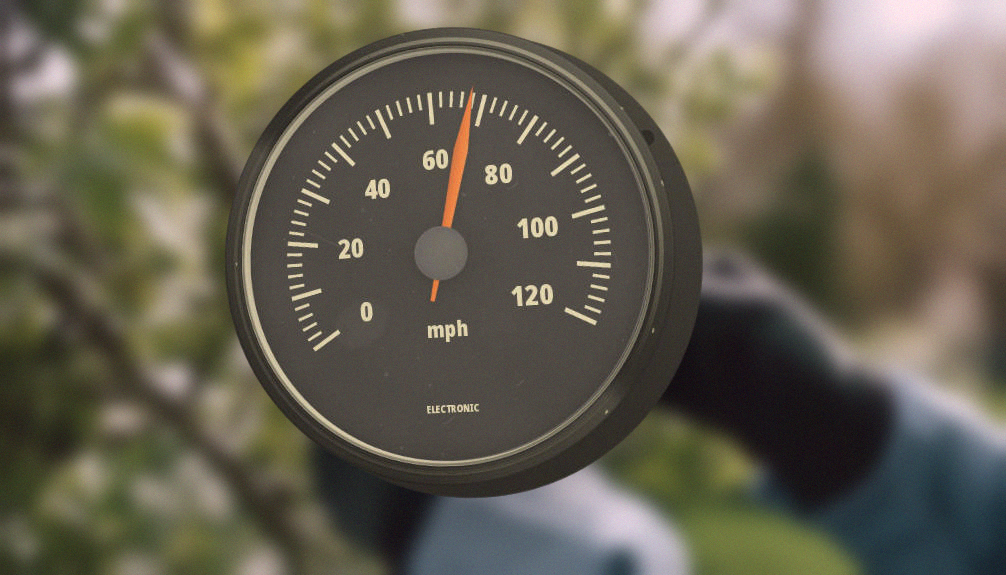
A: 68mph
